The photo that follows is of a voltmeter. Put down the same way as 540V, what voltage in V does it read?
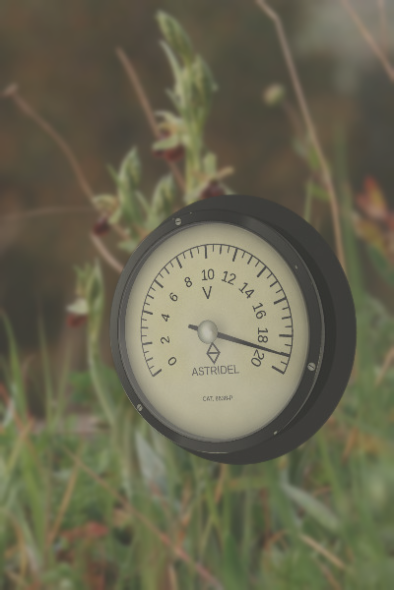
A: 19V
